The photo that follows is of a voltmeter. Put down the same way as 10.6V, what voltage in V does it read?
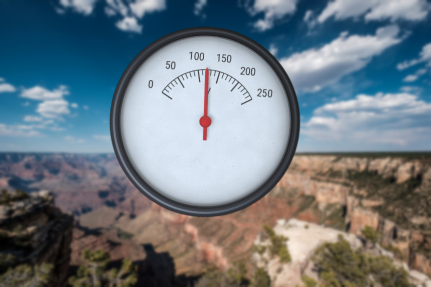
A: 120V
